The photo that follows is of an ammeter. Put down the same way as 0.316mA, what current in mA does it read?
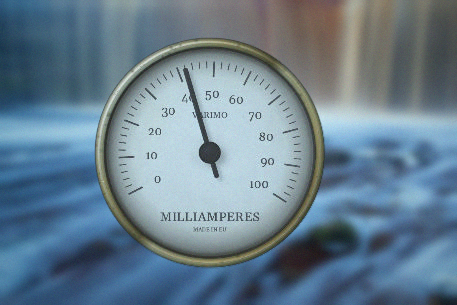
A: 42mA
